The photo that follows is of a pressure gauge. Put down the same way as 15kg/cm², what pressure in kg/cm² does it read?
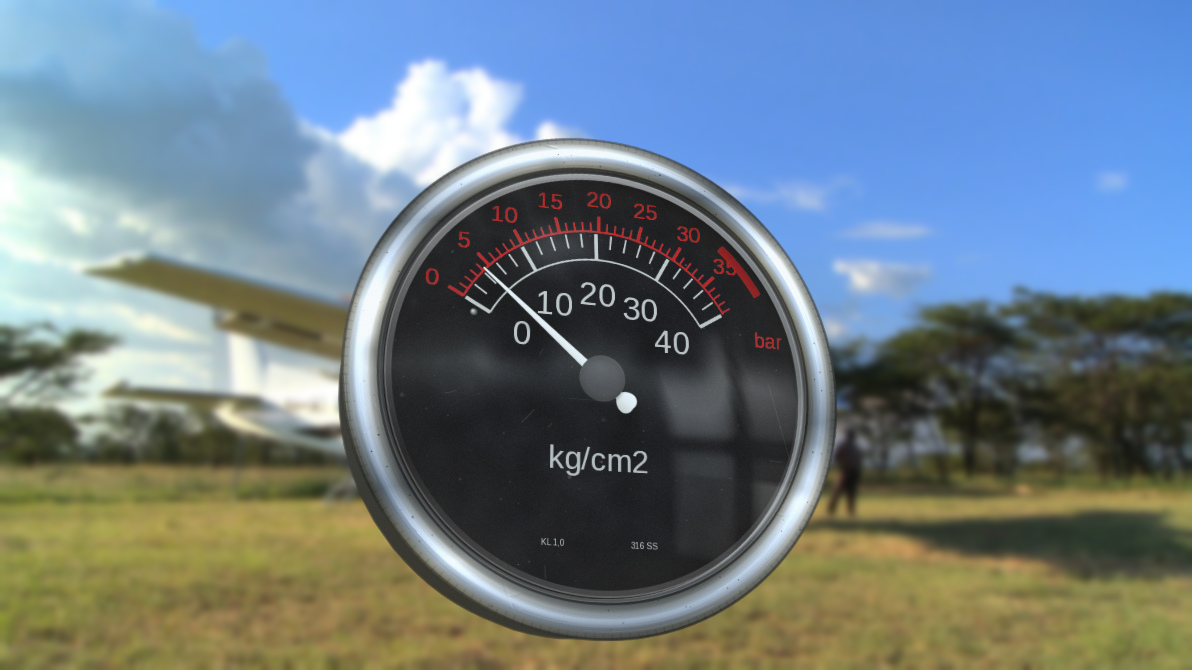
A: 4kg/cm²
